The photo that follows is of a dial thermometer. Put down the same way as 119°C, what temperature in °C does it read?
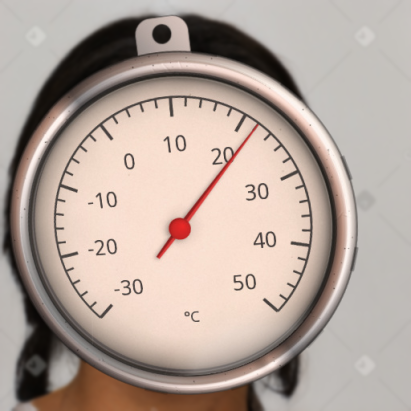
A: 22°C
